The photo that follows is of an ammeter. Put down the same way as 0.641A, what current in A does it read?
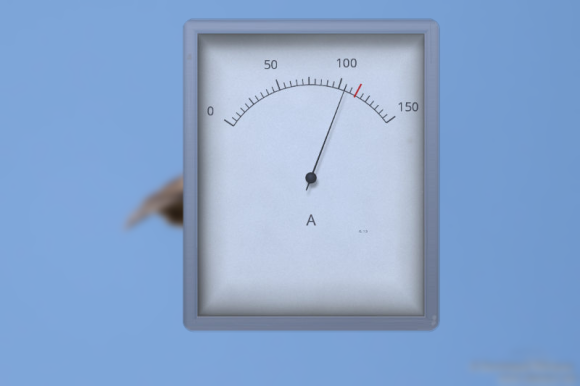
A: 105A
